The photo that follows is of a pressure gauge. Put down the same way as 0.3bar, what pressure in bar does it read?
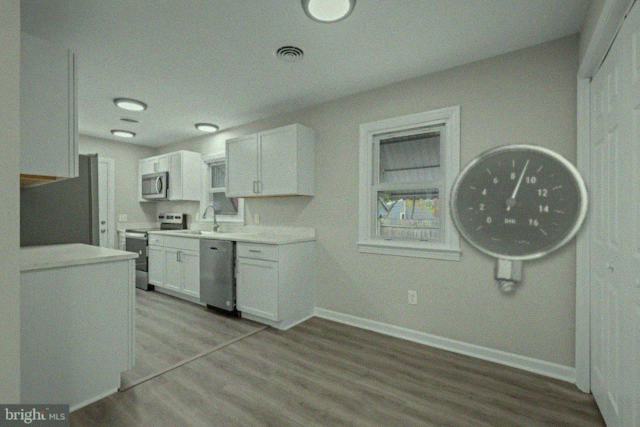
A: 9bar
